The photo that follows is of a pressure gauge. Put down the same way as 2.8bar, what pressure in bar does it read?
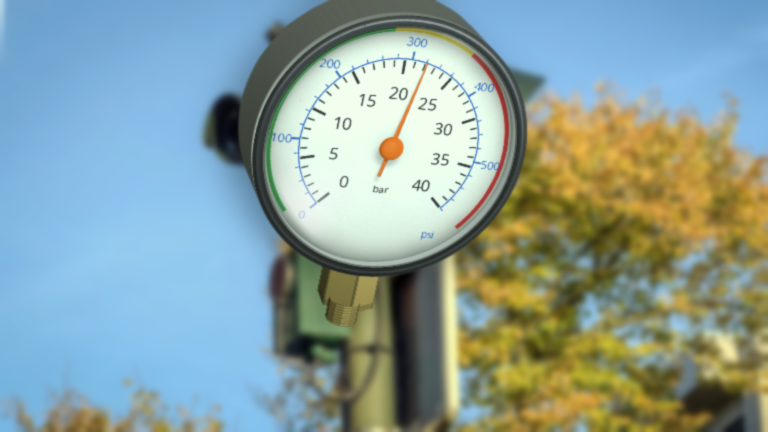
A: 22bar
